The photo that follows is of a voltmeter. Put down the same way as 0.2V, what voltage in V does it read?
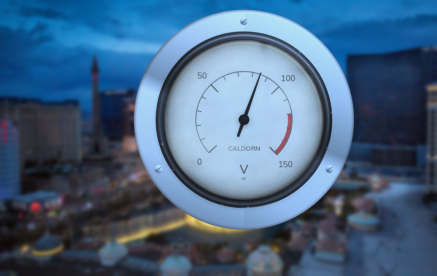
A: 85V
